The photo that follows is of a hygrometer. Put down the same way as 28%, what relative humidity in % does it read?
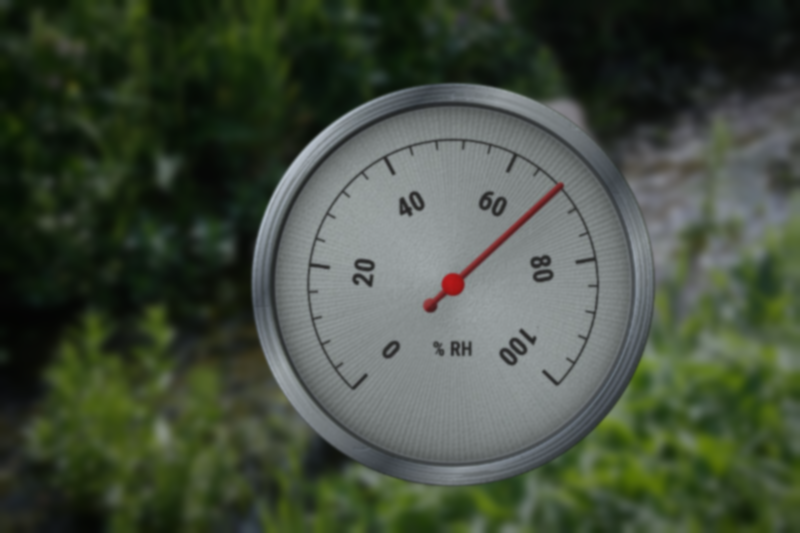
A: 68%
